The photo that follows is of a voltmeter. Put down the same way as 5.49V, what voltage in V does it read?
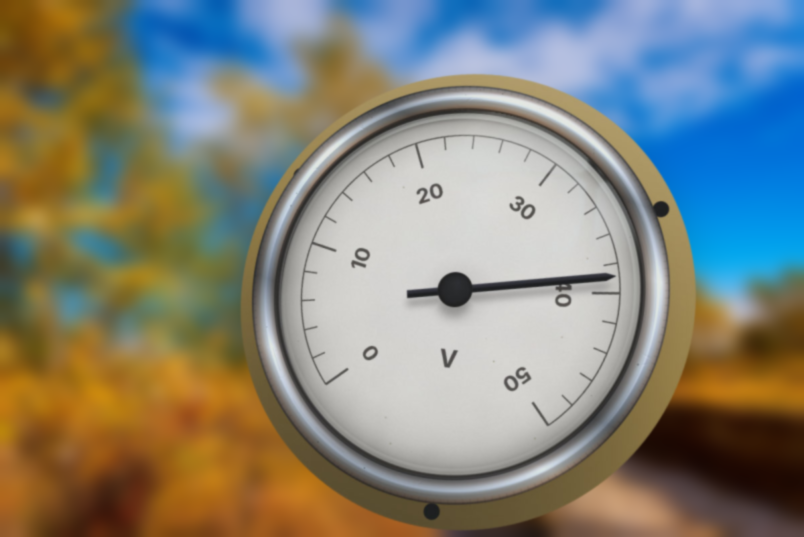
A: 39V
